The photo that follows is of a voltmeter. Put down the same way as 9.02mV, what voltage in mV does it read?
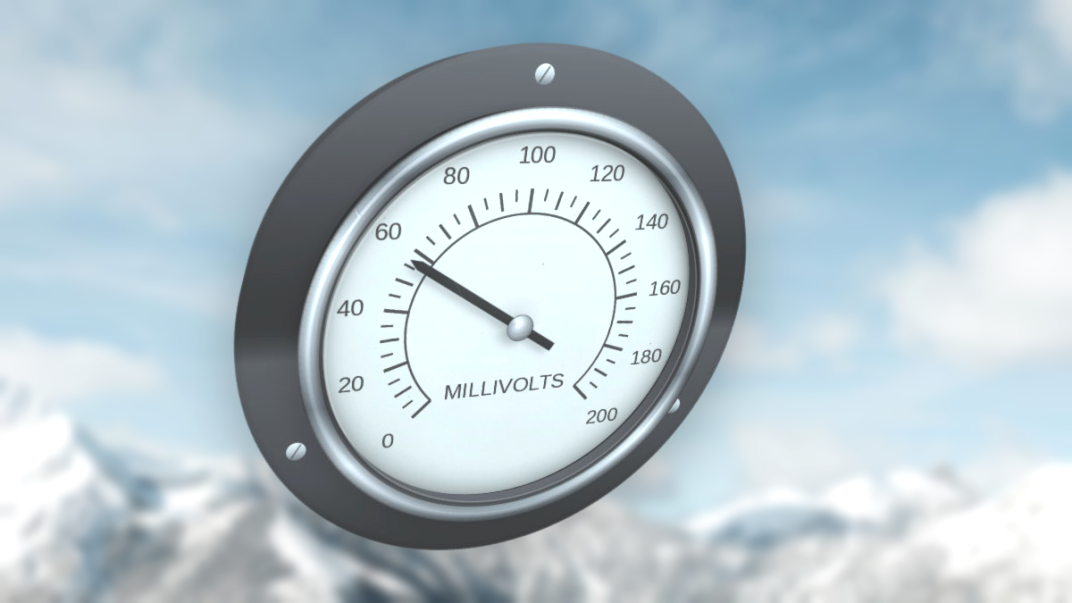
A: 57.5mV
